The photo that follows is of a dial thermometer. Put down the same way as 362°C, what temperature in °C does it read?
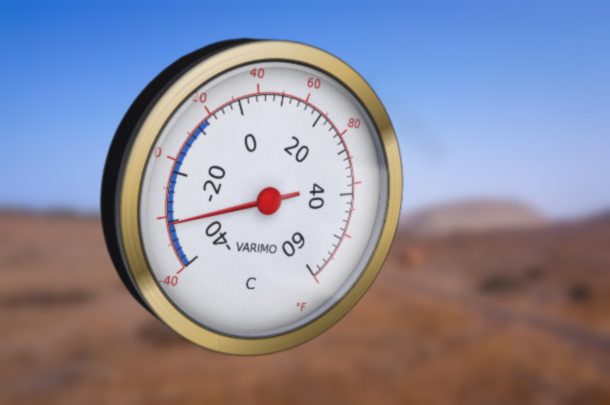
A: -30°C
